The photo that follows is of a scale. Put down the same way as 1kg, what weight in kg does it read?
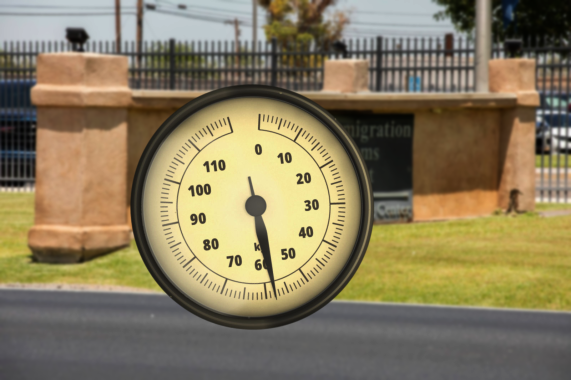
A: 58kg
